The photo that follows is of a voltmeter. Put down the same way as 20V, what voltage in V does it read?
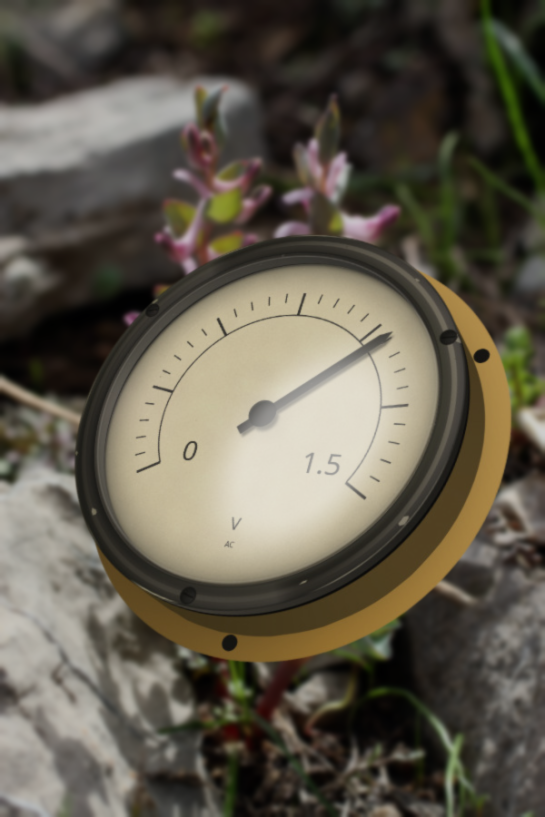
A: 1.05V
